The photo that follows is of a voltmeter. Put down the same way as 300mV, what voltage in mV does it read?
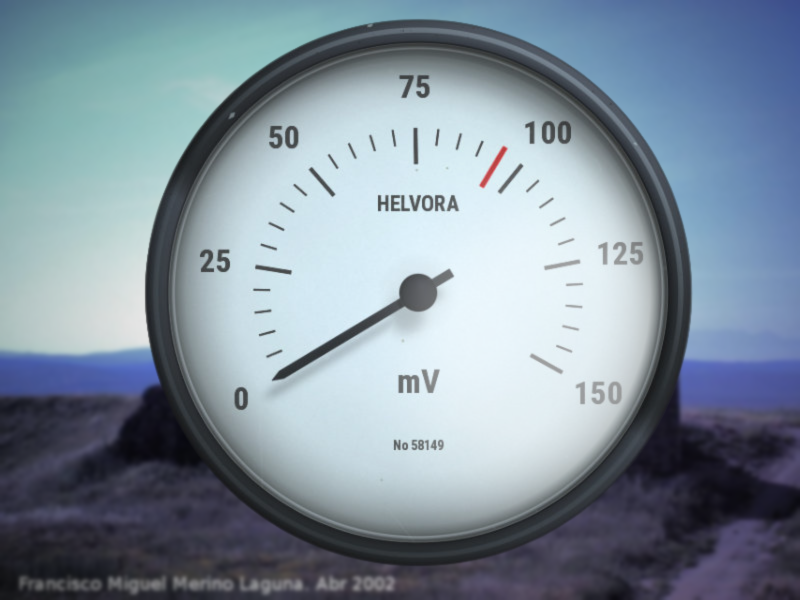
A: 0mV
